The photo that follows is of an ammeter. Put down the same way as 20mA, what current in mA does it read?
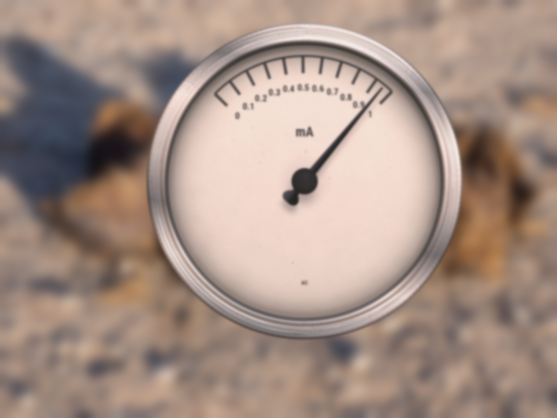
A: 0.95mA
